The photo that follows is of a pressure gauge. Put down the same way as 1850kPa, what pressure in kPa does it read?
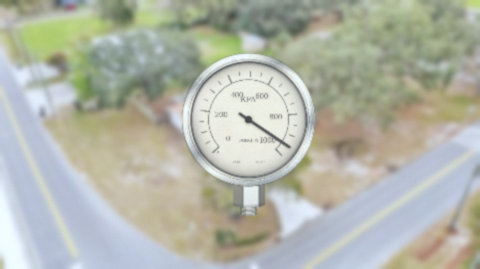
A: 950kPa
